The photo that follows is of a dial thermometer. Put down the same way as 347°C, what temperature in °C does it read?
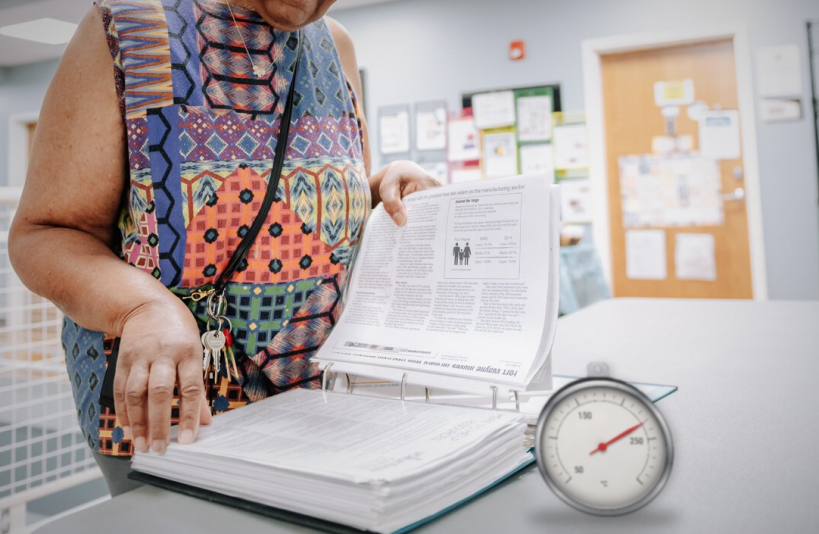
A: 230°C
